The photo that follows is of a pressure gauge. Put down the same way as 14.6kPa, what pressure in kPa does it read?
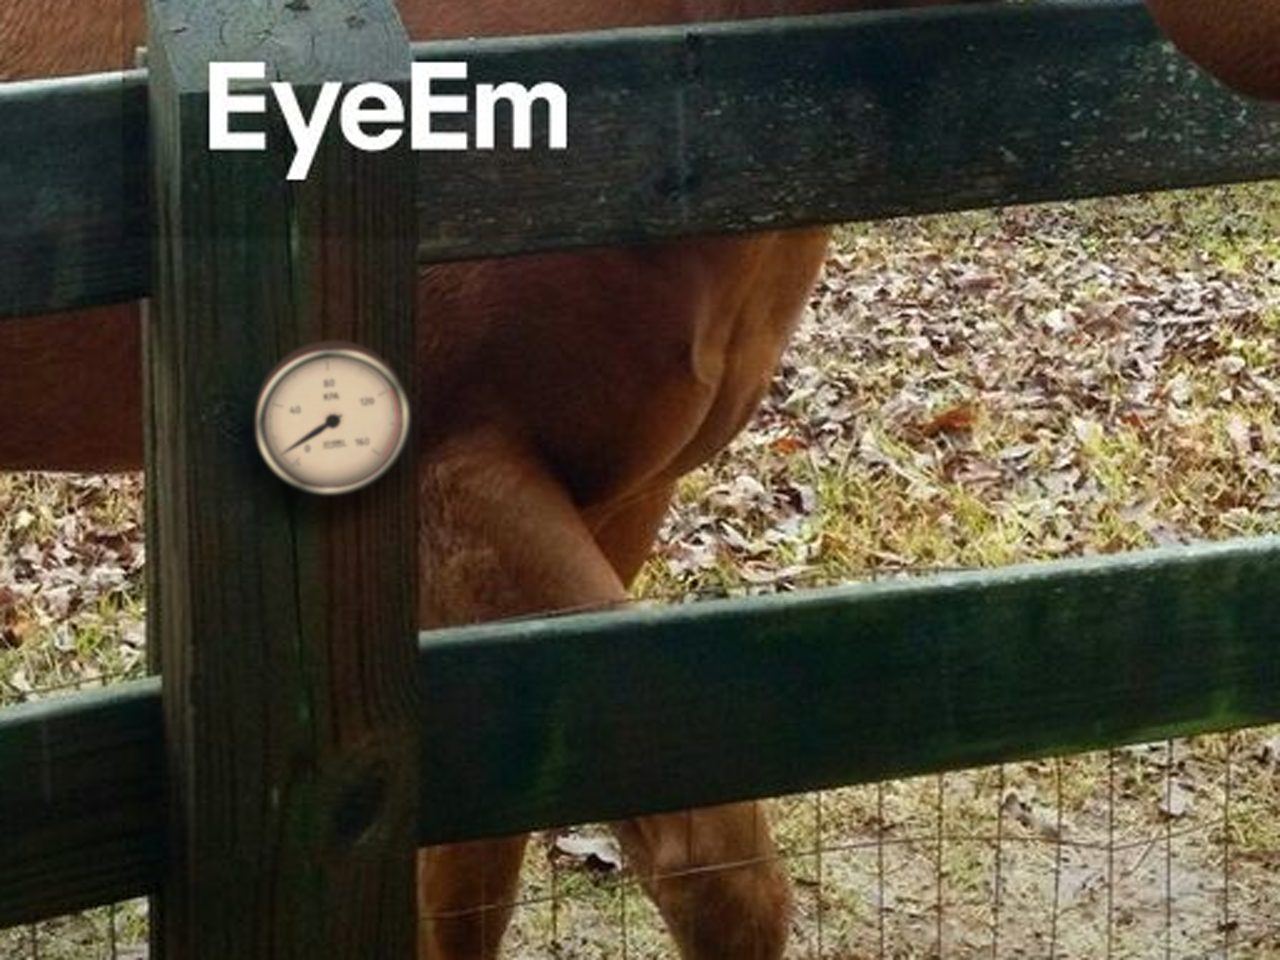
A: 10kPa
